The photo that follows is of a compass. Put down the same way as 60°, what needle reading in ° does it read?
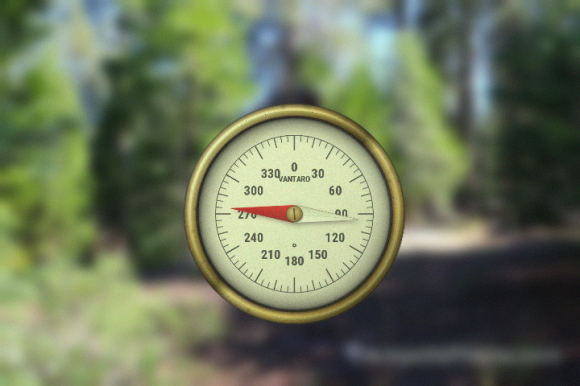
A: 275°
